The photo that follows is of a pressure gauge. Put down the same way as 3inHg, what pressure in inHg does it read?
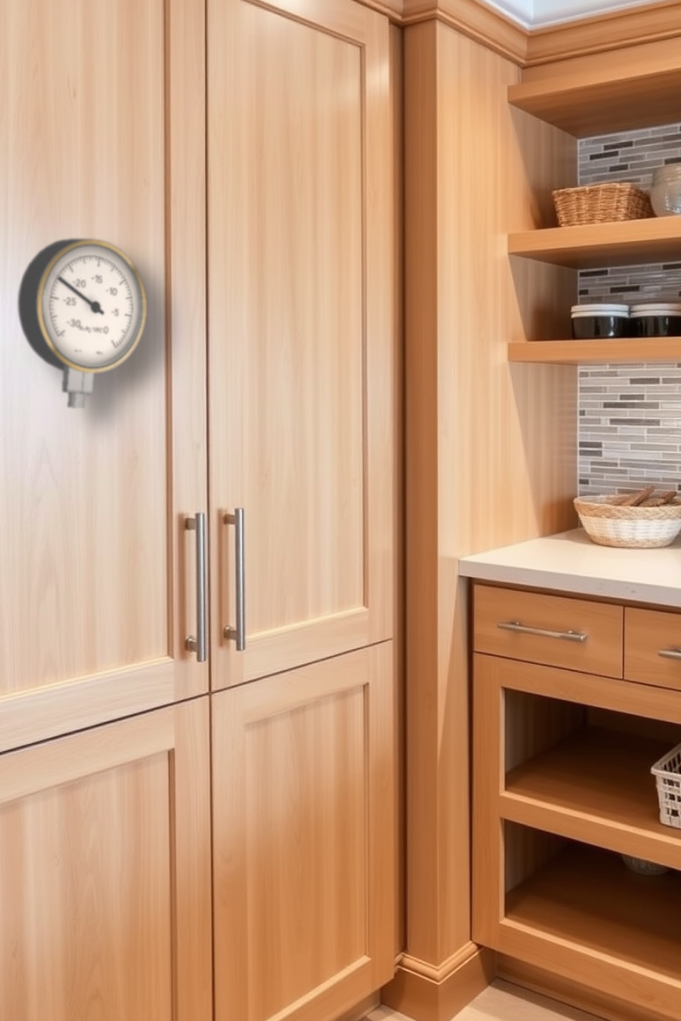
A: -22.5inHg
